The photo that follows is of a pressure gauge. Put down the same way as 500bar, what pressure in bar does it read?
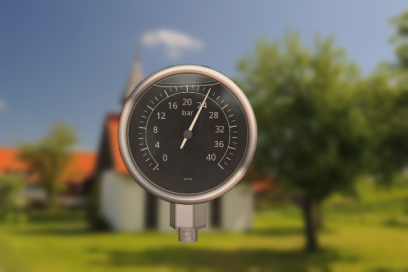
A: 24bar
